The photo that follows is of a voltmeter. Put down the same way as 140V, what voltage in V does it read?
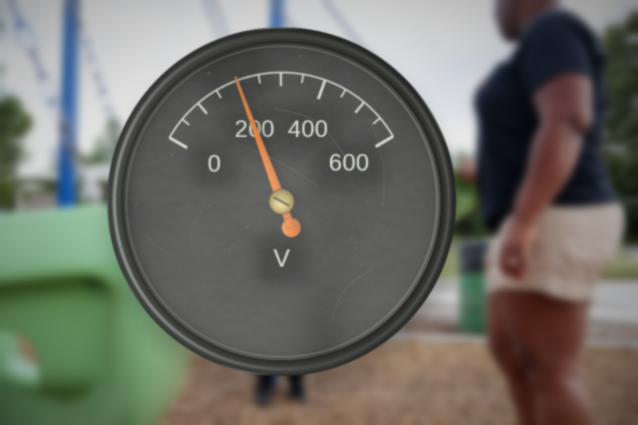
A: 200V
